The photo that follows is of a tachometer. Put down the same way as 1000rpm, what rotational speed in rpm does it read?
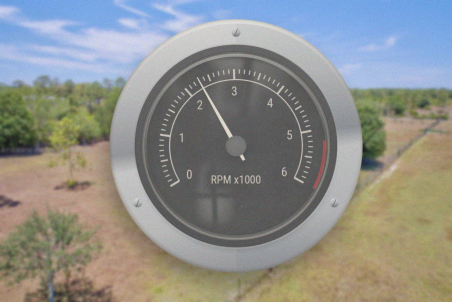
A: 2300rpm
